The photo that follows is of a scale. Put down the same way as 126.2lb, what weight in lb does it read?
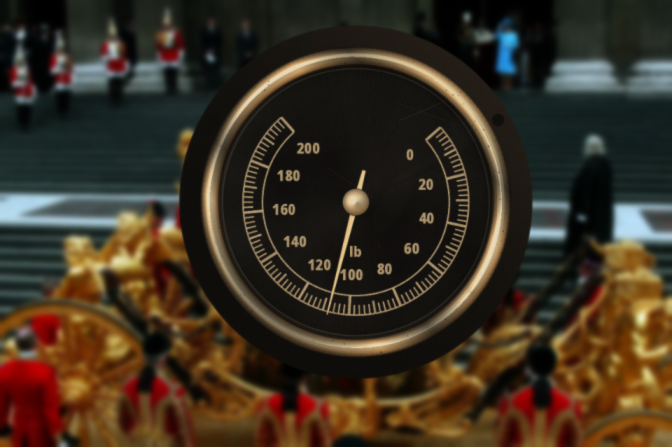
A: 108lb
